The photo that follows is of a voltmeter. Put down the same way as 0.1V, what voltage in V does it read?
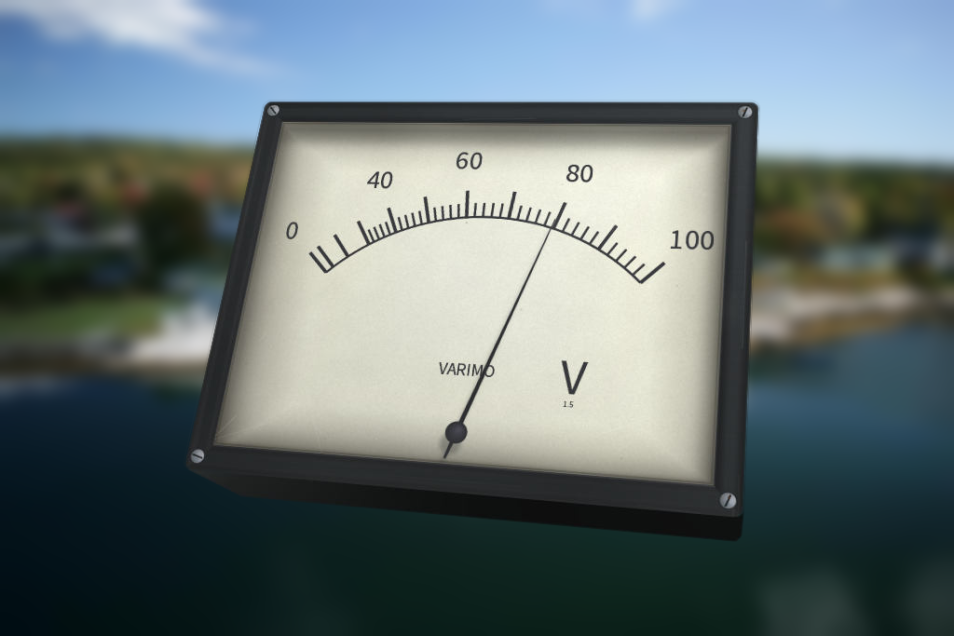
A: 80V
